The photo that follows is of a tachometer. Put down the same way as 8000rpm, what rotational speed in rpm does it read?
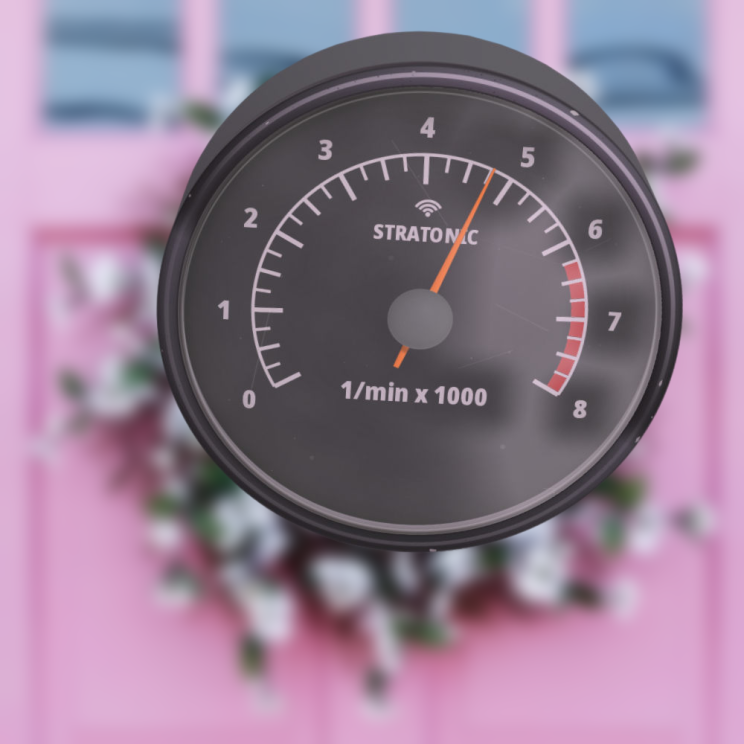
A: 4750rpm
